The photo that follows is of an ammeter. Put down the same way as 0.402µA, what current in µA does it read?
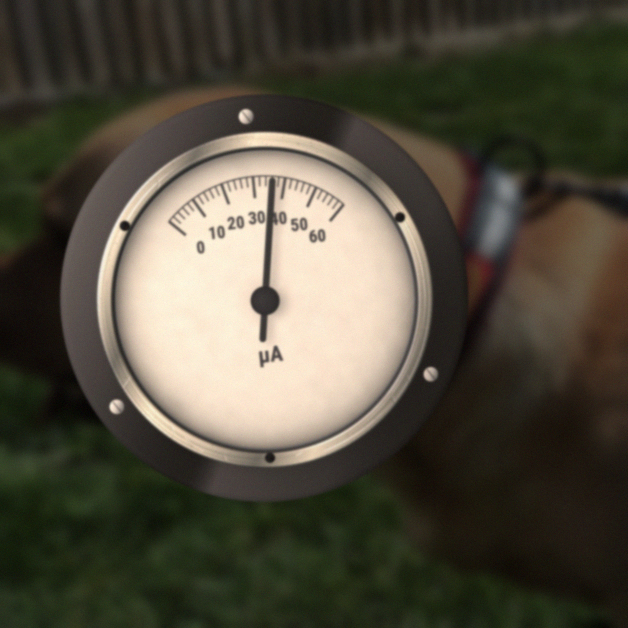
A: 36µA
